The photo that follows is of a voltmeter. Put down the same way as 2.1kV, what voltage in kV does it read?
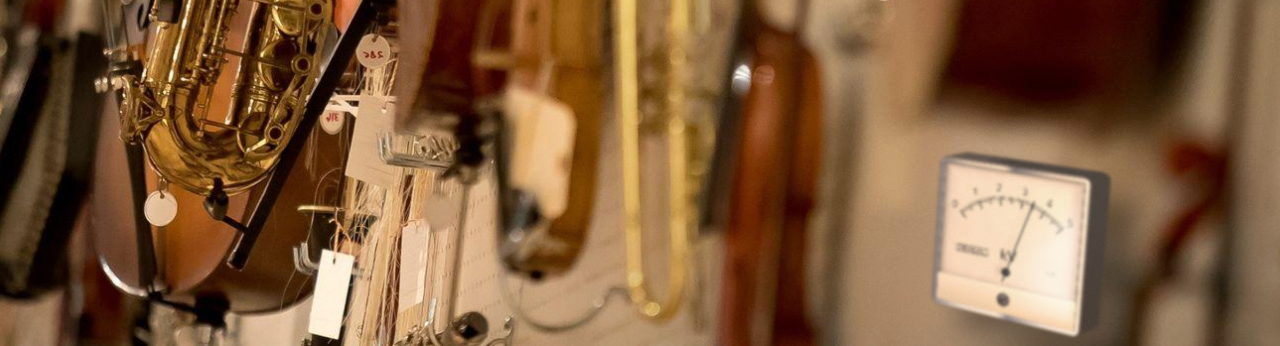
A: 3.5kV
